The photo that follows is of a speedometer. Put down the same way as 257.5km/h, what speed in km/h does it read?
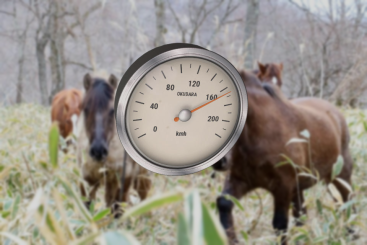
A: 165km/h
